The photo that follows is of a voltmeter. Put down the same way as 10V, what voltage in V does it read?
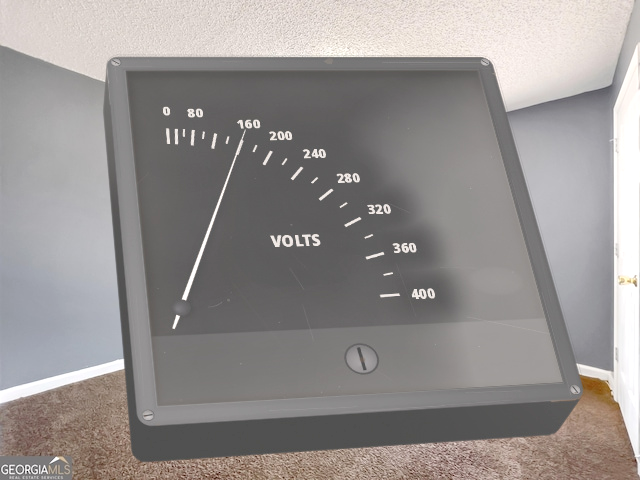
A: 160V
